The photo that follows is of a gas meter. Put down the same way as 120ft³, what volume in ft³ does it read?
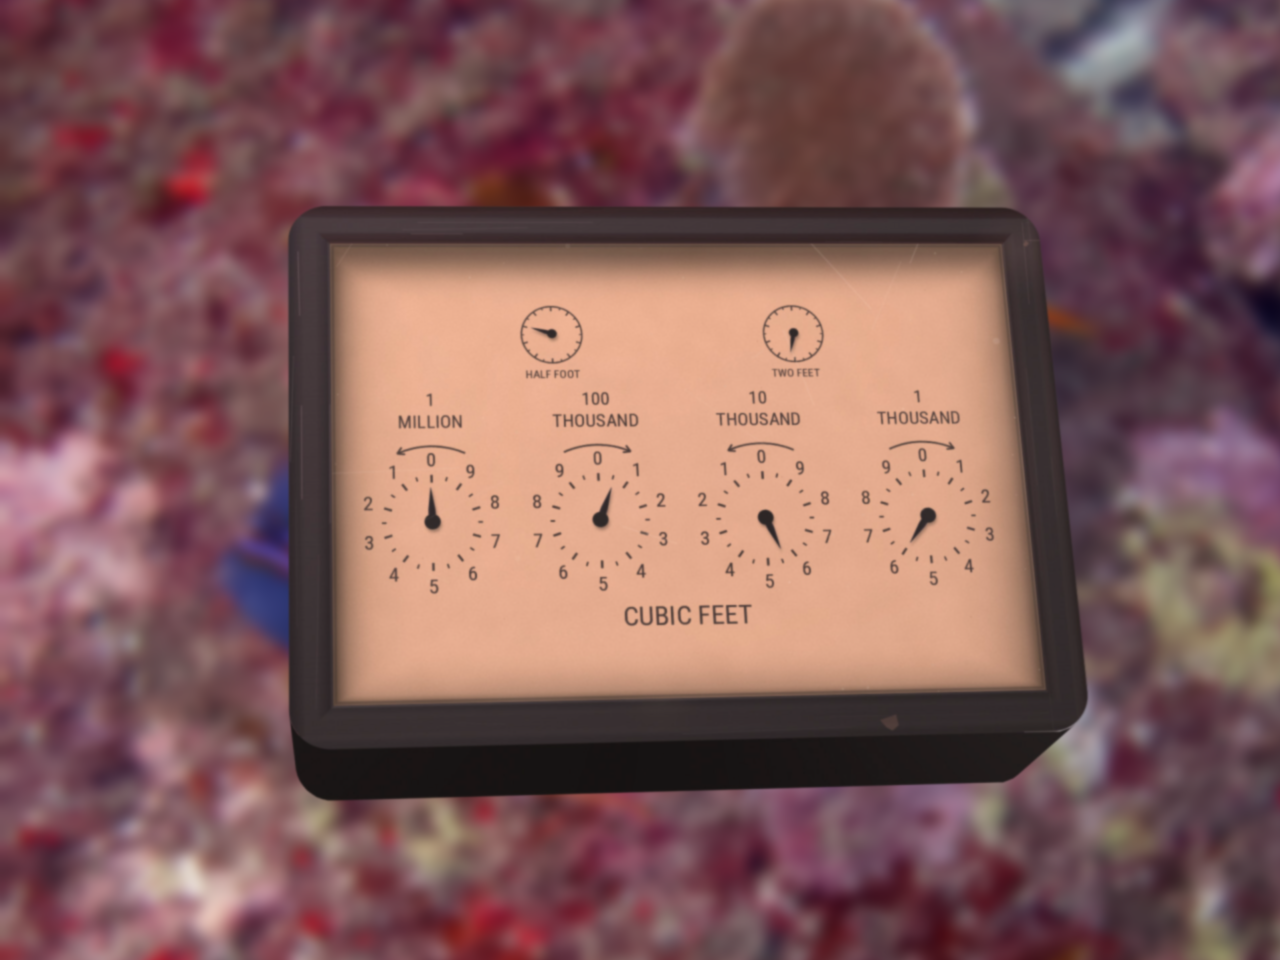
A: 5600ft³
